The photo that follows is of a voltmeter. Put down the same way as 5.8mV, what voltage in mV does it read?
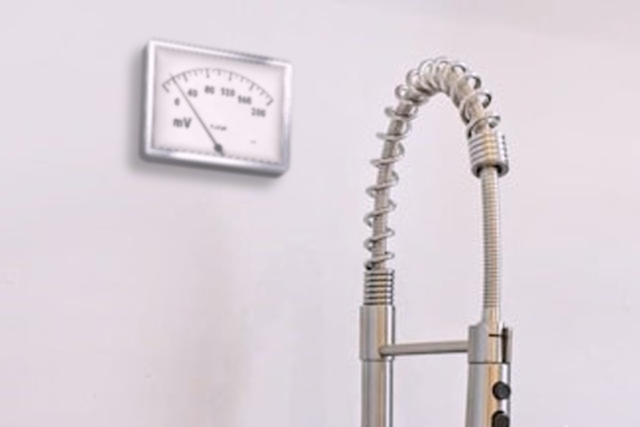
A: 20mV
